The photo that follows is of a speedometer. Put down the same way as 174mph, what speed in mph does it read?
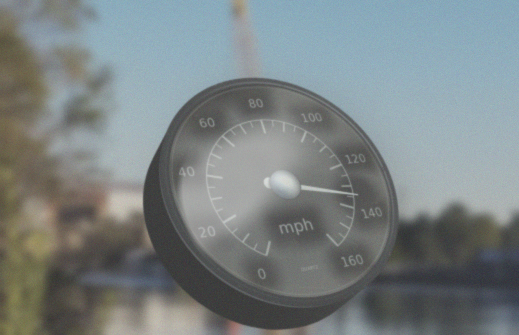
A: 135mph
